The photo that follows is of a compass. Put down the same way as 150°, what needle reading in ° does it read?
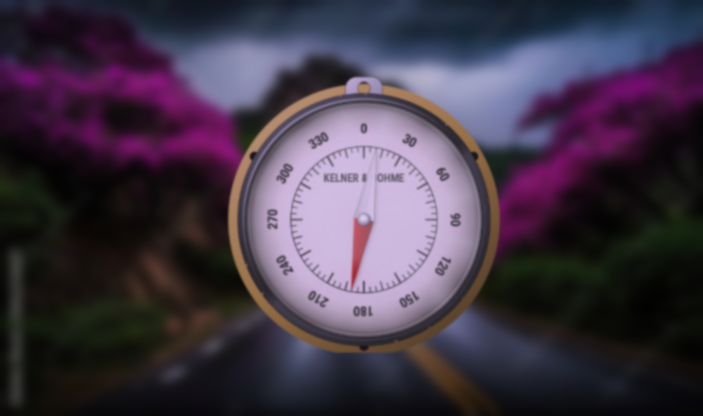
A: 190°
